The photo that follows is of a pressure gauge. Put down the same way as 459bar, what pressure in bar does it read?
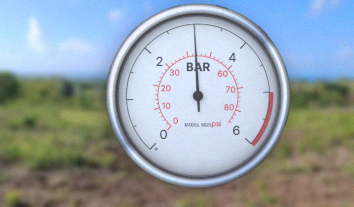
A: 3bar
